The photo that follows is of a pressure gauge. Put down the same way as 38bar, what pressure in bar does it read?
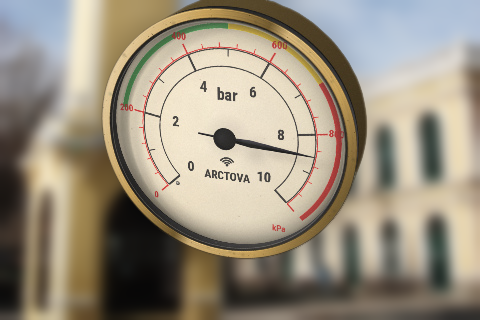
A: 8.5bar
